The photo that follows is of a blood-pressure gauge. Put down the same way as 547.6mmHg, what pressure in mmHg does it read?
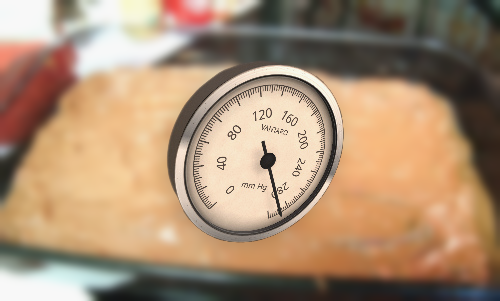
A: 290mmHg
